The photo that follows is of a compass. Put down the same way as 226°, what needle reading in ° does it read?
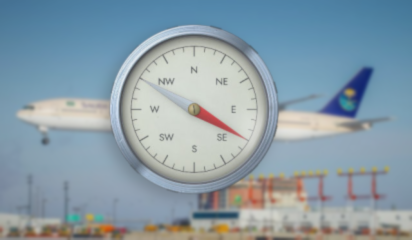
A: 120°
